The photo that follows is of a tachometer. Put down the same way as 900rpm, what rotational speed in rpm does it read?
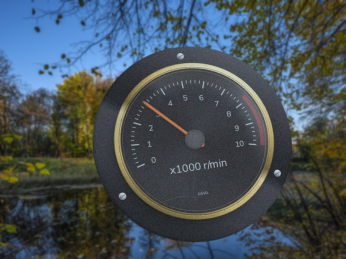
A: 3000rpm
